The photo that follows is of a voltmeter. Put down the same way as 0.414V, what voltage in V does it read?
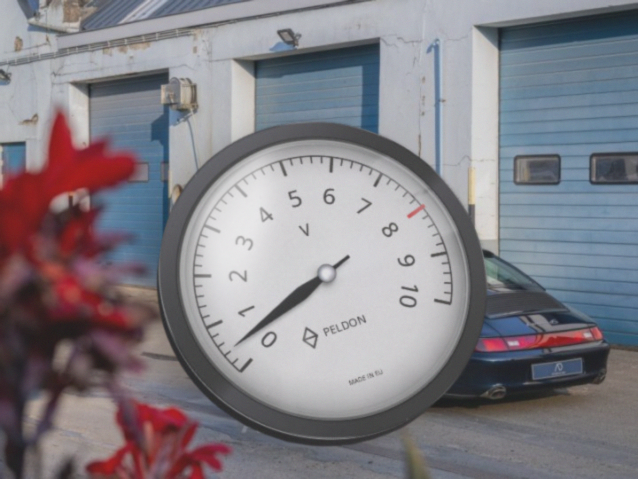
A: 0.4V
